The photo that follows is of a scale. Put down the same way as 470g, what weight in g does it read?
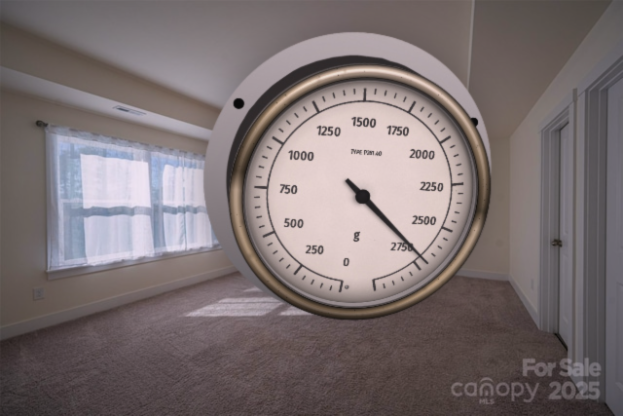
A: 2700g
